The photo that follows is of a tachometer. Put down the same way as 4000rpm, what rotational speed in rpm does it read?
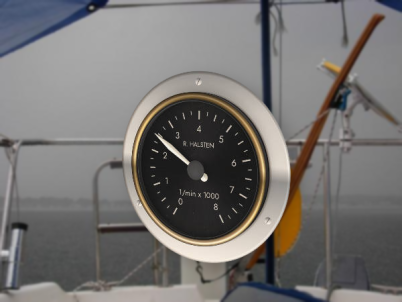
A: 2500rpm
